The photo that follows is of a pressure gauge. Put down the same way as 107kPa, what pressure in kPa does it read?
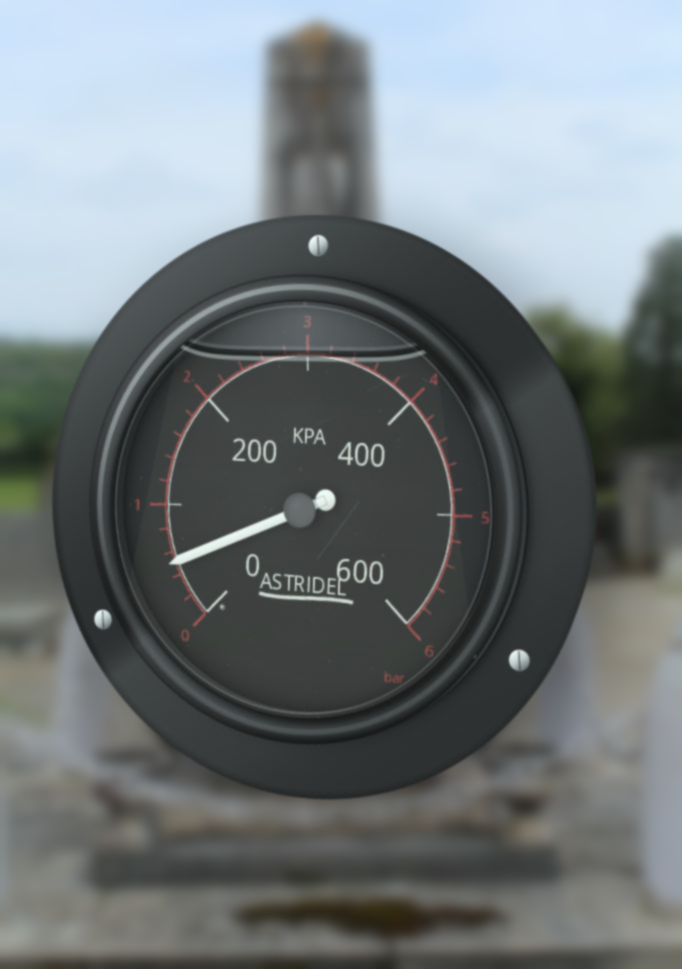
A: 50kPa
